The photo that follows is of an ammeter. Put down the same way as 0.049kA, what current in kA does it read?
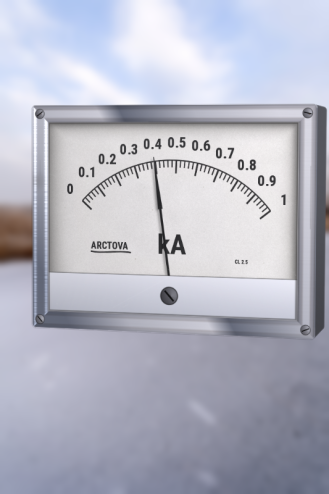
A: 0.4kA
